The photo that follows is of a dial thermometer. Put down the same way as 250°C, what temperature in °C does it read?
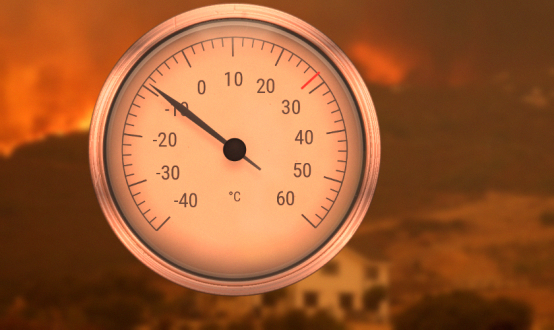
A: -9°C
